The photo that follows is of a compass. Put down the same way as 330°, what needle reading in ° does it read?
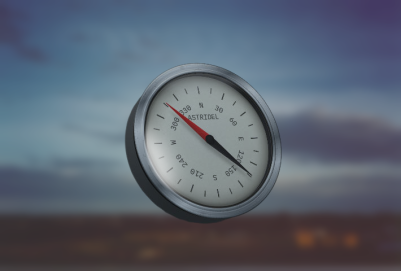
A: 315°
